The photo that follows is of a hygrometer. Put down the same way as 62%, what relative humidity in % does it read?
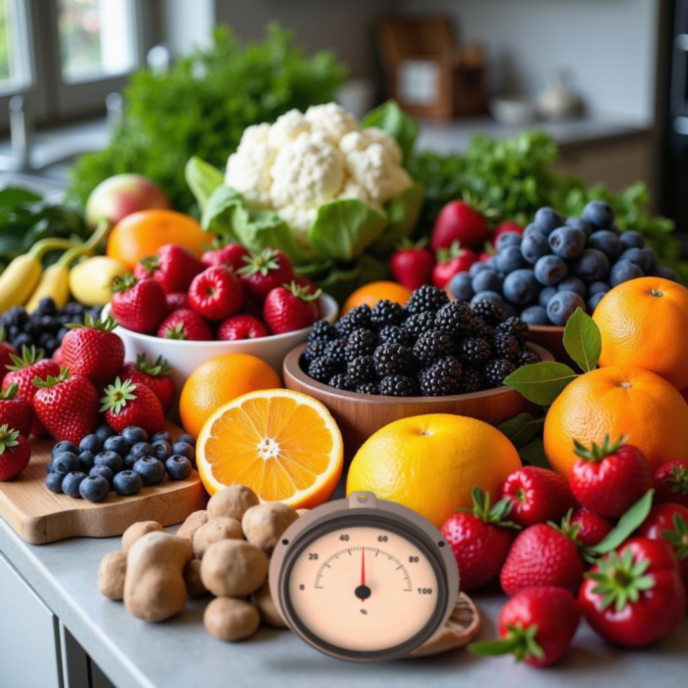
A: 50%
